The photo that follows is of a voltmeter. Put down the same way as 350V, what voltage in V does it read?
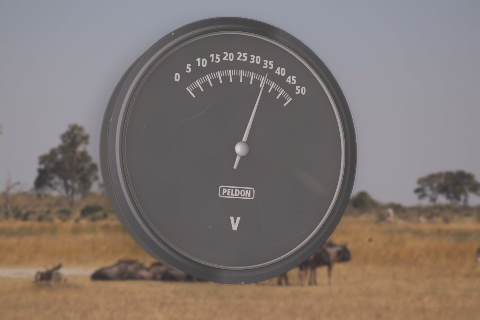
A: 35V
